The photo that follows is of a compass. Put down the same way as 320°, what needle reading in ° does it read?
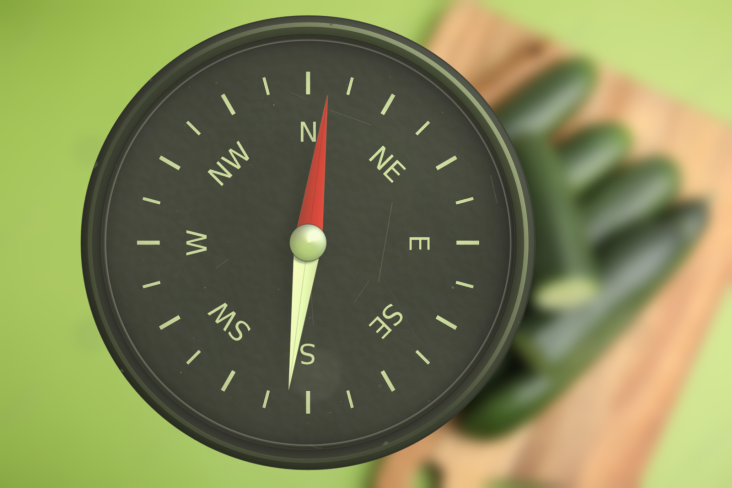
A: 7.5°
